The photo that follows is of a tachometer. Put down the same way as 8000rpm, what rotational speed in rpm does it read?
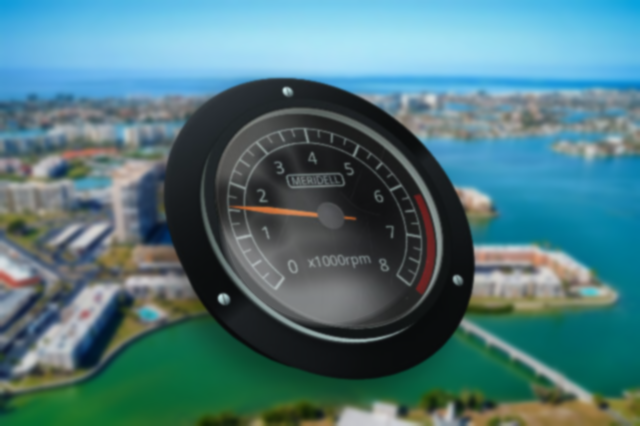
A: 1500rpm
